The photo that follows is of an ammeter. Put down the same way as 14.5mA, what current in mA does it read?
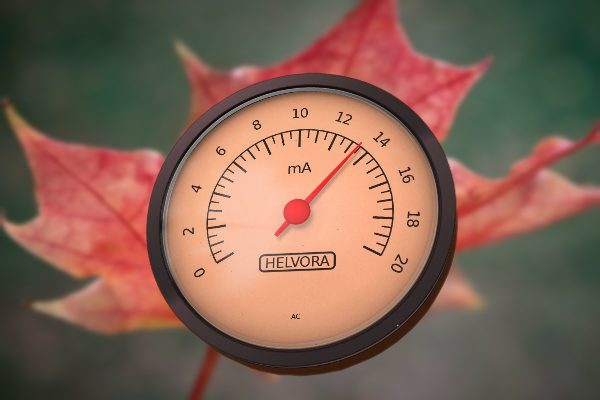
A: 13.5mA
